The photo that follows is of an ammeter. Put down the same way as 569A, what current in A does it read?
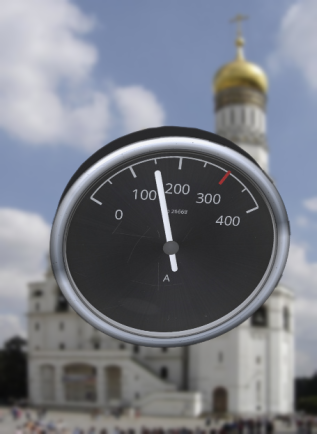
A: 150A
